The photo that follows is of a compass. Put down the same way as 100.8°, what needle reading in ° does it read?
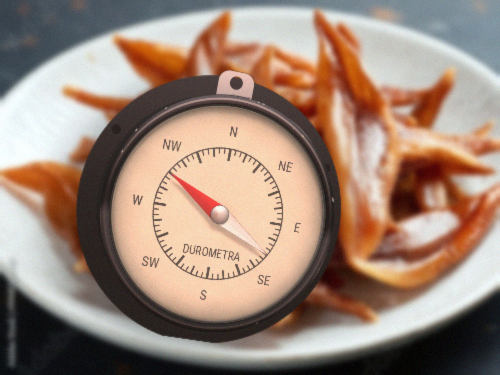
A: 300°
